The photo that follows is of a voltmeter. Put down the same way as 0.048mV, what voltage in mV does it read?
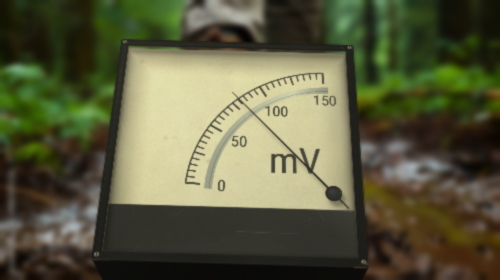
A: 80mV
